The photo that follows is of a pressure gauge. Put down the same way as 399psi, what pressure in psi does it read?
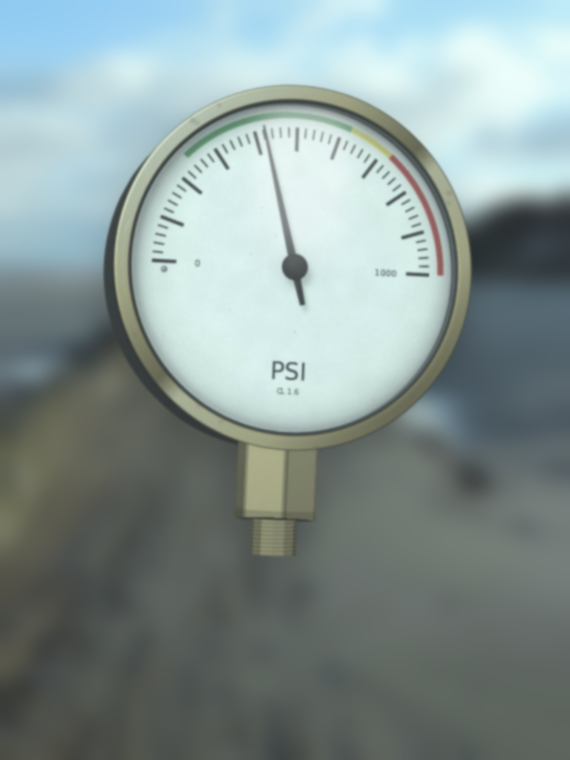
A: 420psi
